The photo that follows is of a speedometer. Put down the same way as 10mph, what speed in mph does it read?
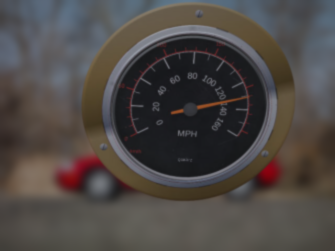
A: 130mph
